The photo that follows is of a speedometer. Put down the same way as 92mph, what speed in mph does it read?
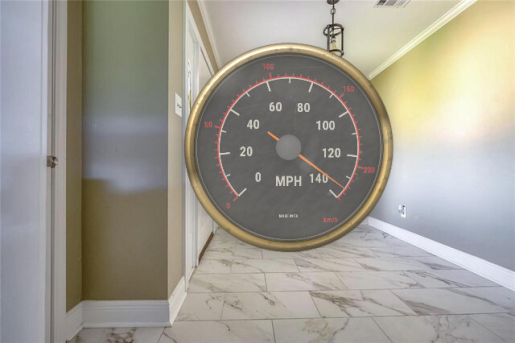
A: 135mph
